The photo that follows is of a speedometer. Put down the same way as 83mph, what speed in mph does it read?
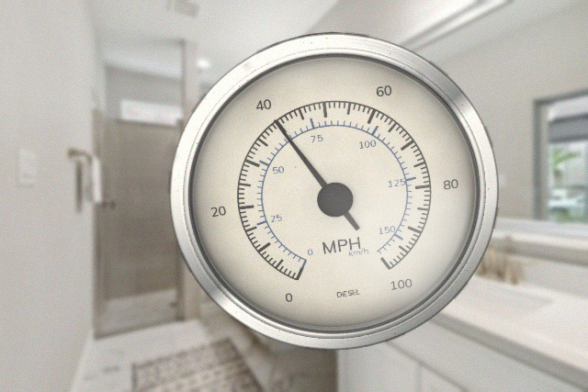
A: 40mph
